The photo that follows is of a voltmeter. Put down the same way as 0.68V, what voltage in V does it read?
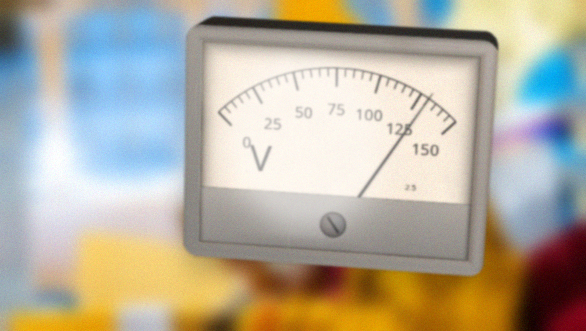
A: 130V
